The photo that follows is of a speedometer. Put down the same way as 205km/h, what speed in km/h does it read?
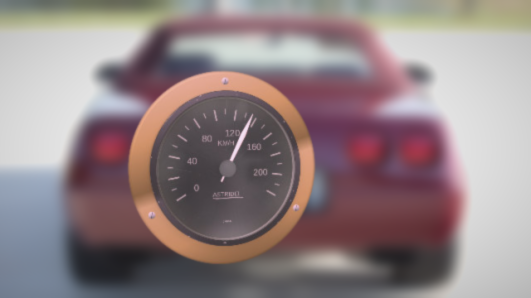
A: 135km/h
